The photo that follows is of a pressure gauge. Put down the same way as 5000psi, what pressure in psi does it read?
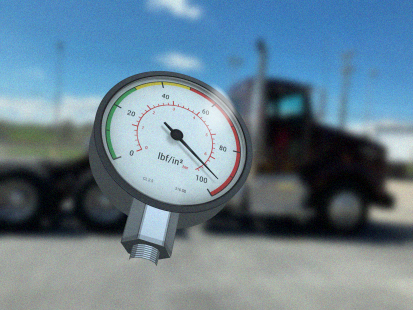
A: 95psi
